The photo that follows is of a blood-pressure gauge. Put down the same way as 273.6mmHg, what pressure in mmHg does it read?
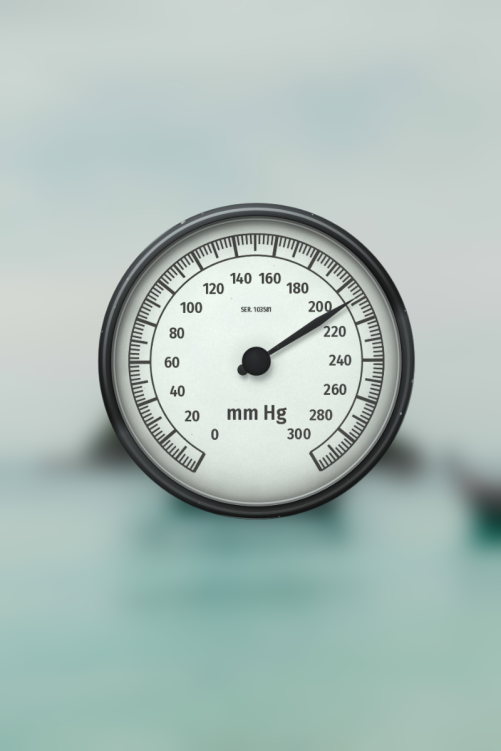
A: 208mmHg
